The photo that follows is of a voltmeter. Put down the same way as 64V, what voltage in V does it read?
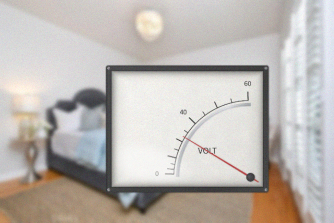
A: 32.5V
